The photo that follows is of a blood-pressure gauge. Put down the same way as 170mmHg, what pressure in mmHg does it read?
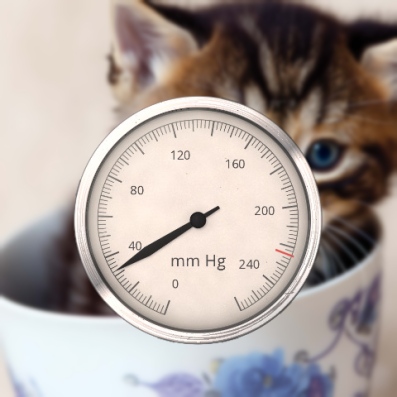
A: 32mmHg
